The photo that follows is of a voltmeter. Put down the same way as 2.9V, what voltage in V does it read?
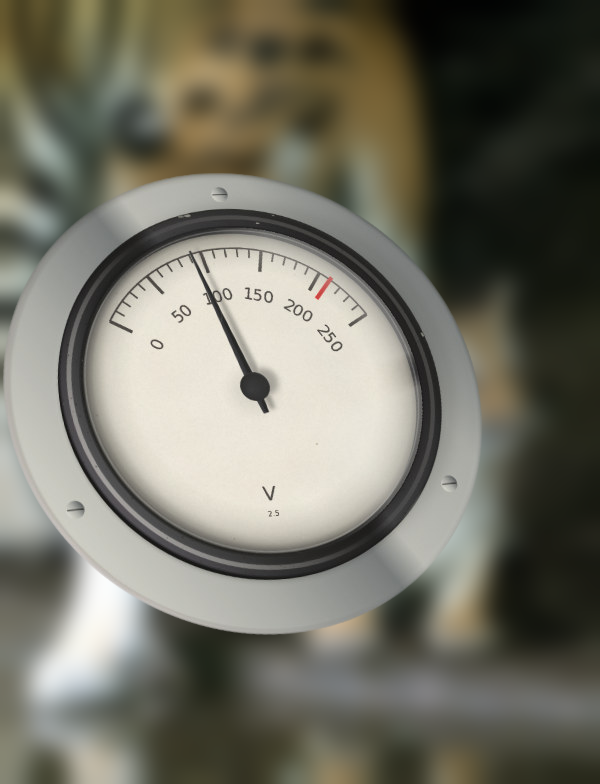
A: 90V
